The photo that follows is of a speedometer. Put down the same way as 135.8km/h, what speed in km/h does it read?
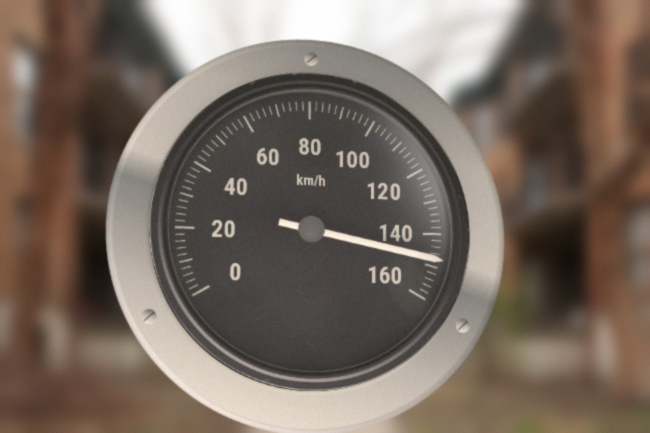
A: 148km/h
